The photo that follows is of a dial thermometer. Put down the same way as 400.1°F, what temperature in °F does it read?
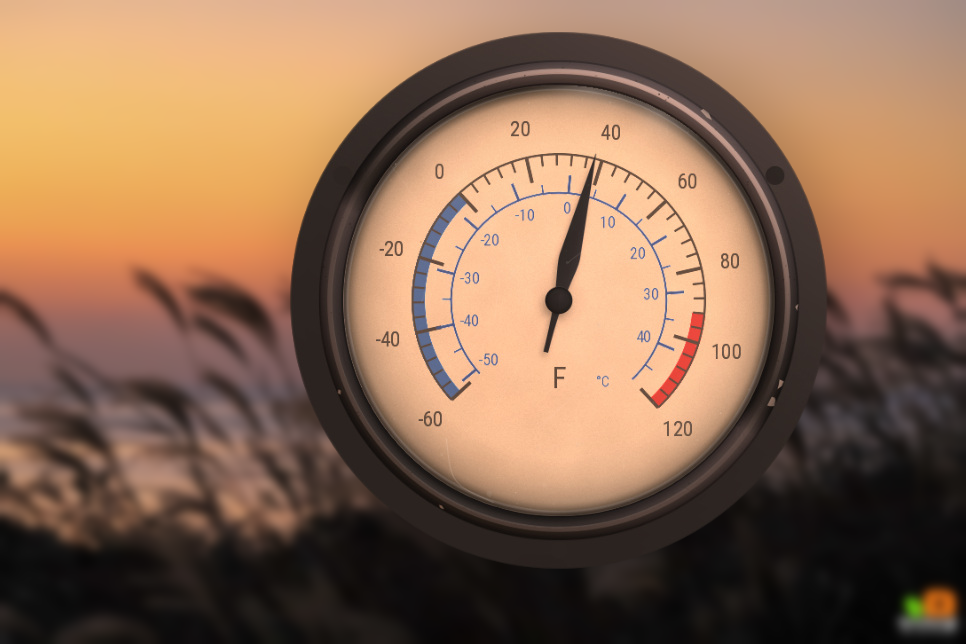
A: 38°F
